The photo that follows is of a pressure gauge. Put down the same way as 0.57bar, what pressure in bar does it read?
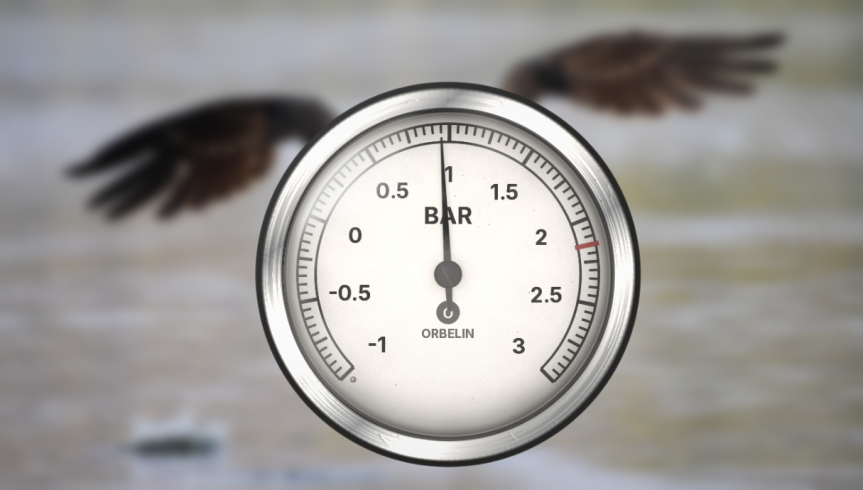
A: 0.95bar
